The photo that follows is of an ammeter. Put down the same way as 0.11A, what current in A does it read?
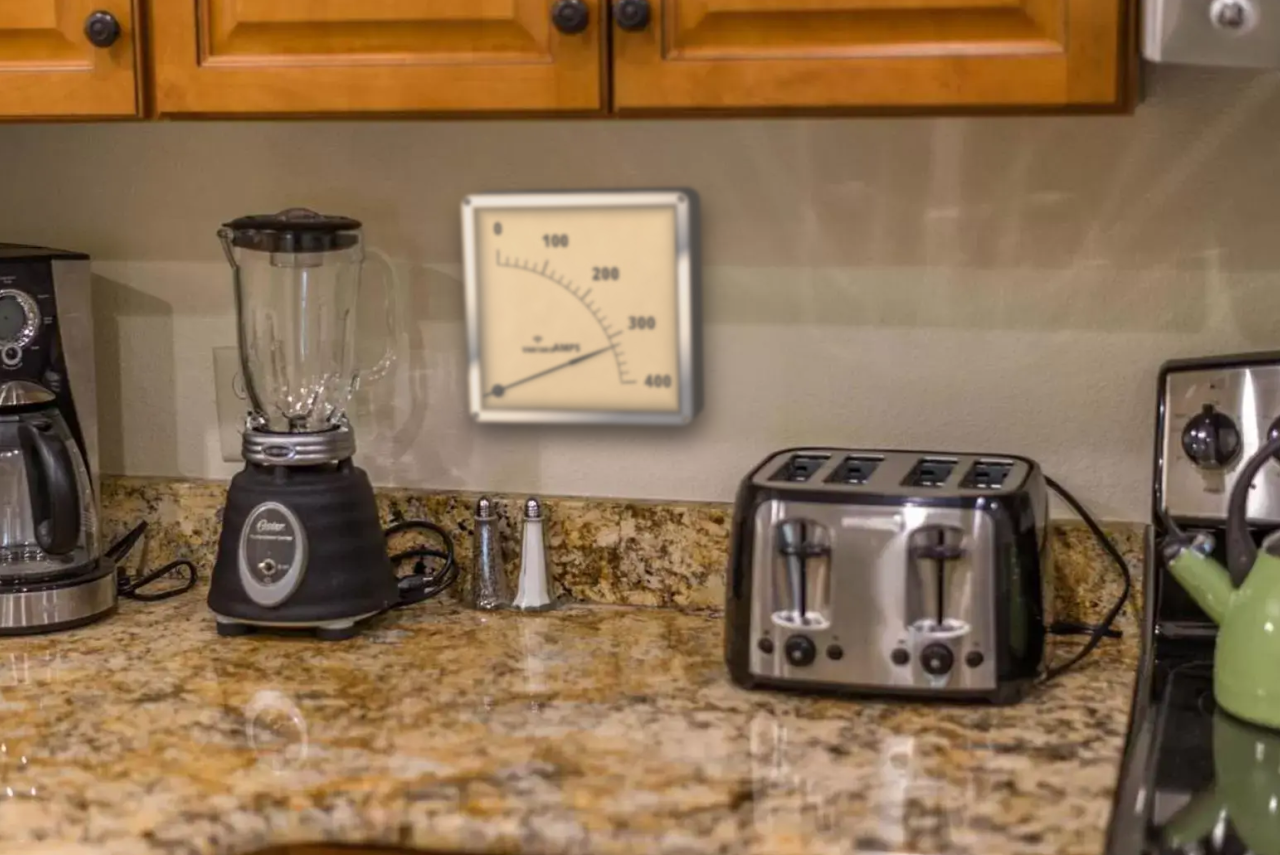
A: 320A
